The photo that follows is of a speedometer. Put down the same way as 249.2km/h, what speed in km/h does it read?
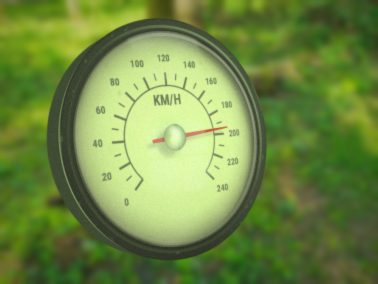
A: 195km/h
